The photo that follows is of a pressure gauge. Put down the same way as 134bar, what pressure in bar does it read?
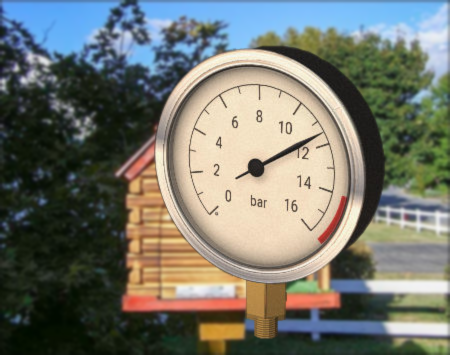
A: 11.5bar
